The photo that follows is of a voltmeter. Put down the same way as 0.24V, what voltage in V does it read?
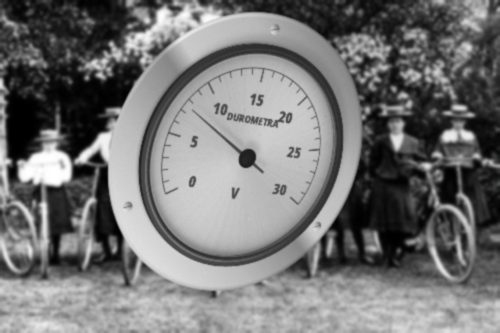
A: 7.5V
